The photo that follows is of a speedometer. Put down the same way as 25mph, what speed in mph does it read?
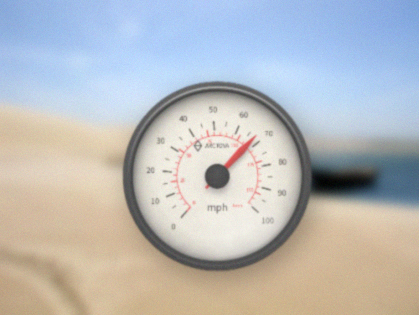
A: 67.5mph
